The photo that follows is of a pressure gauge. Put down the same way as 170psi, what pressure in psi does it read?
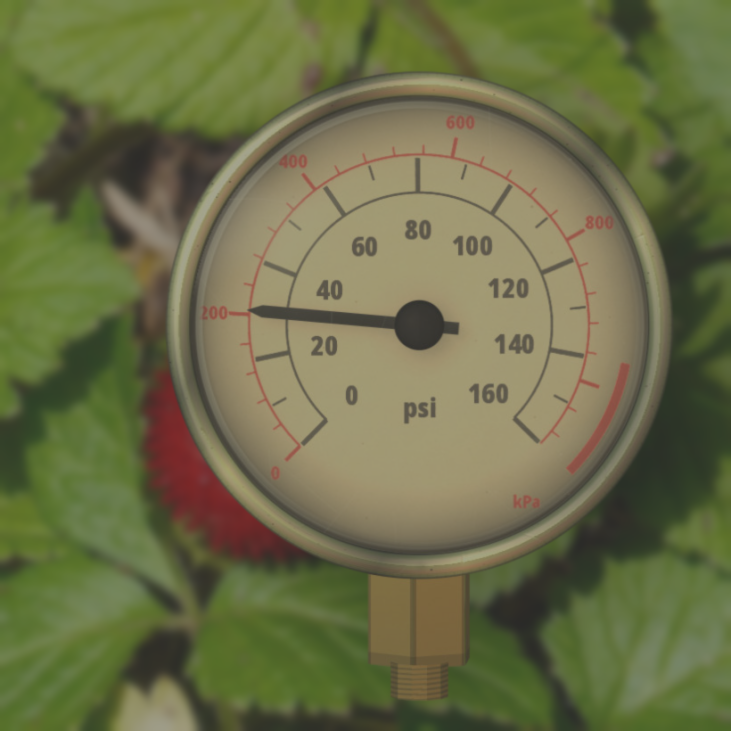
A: 30psi
